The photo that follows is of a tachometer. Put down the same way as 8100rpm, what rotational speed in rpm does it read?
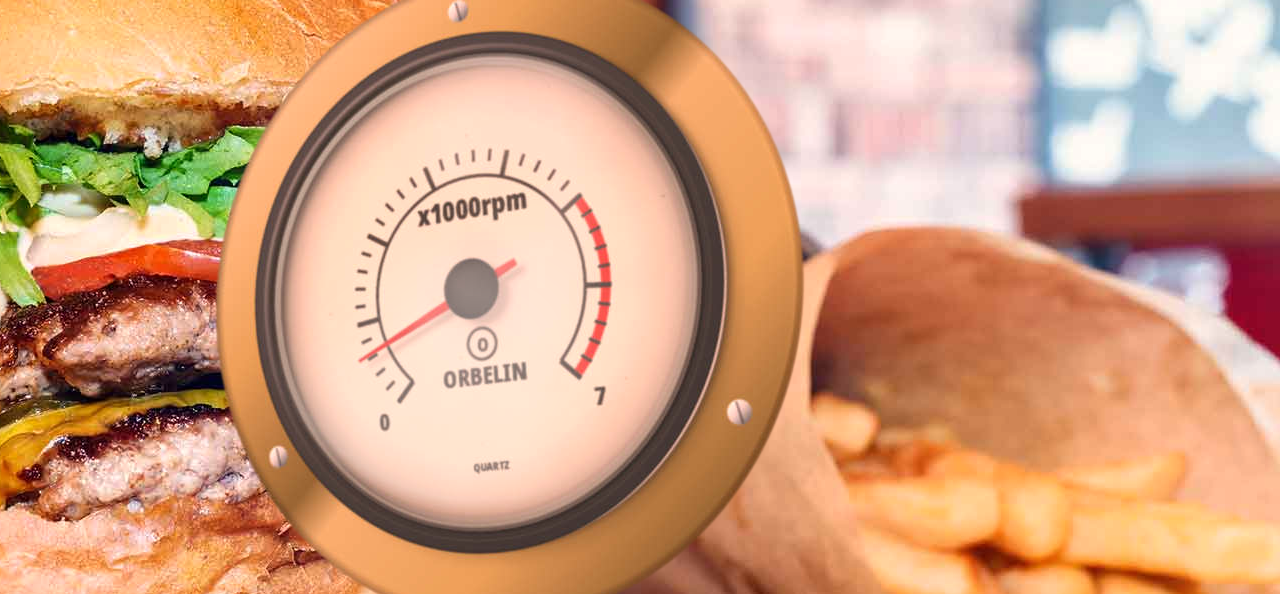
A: 600rpm
